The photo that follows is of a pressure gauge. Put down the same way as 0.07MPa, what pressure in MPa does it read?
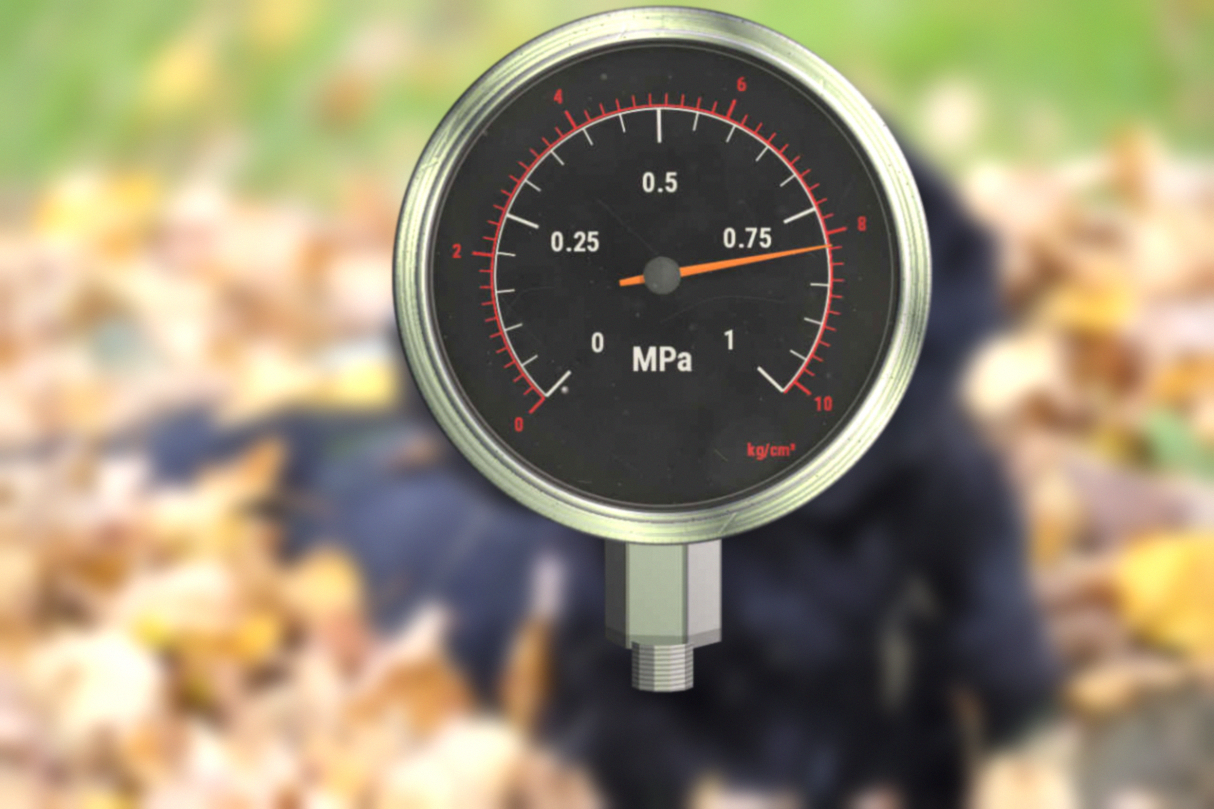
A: 0.8MPa
